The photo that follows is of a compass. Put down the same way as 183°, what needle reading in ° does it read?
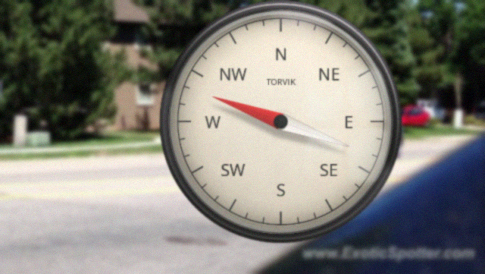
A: 290°
